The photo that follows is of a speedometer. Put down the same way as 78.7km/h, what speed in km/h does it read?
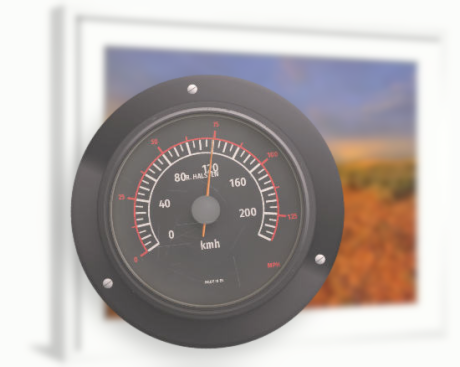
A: 120km/h
